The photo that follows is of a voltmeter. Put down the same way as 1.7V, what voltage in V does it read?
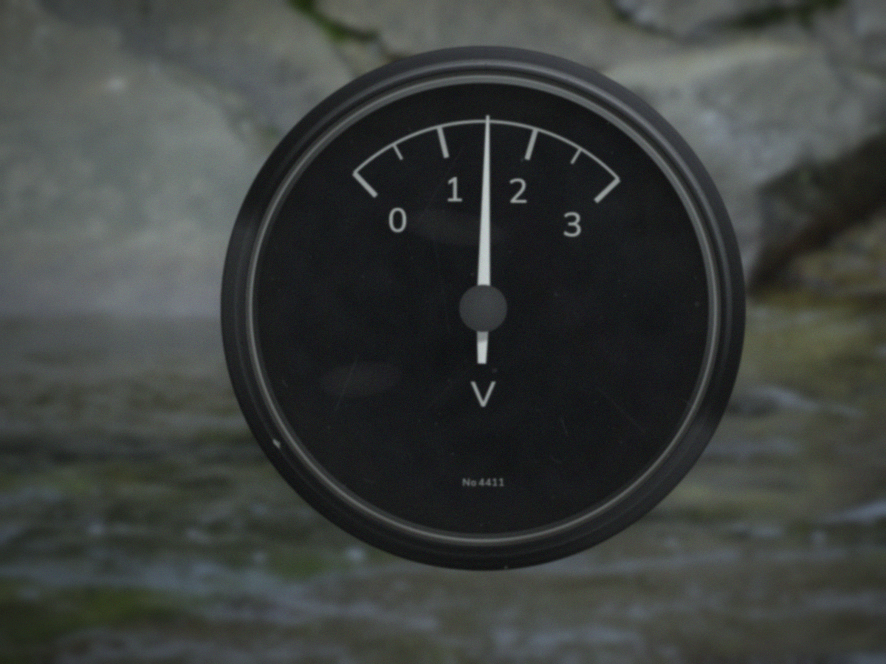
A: 1.5V
